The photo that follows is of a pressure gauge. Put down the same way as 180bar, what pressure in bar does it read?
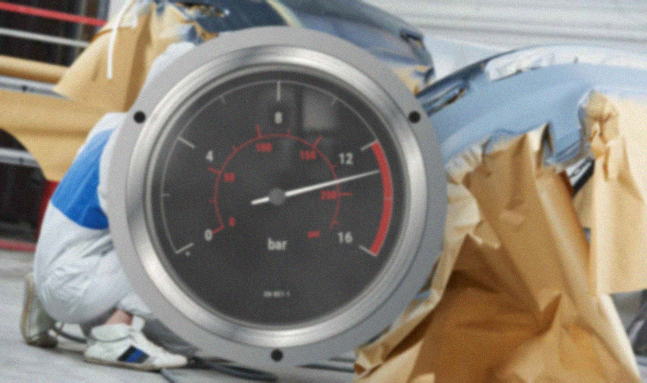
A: 13bar
